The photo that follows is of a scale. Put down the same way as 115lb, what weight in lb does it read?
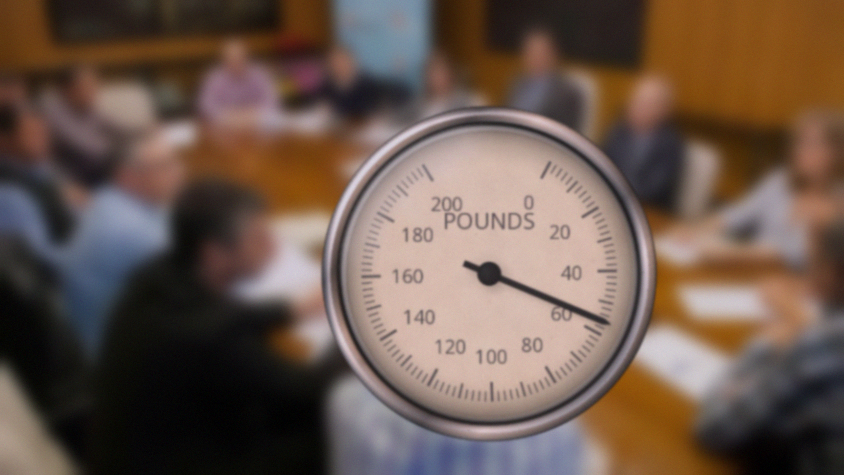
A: 56lb
